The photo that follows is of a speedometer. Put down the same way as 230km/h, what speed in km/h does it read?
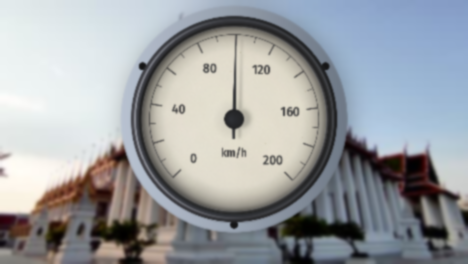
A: 100km/h
